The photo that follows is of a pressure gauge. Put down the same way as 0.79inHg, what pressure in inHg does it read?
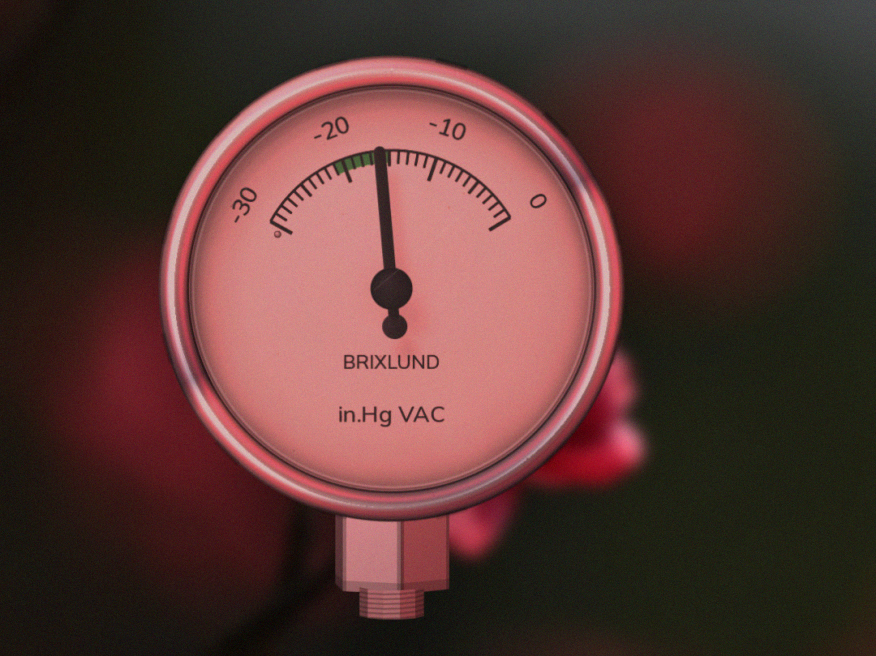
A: -16inHg
